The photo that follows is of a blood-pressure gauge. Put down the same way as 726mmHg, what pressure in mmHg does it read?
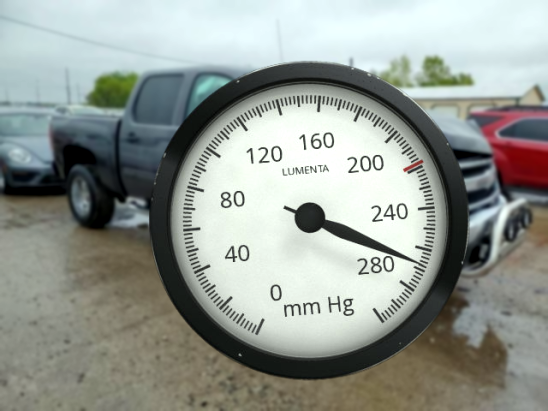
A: 268mmHg
